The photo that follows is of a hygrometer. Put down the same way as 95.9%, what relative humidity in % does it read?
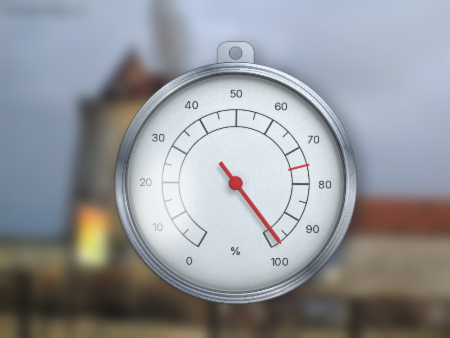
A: 97.5%
